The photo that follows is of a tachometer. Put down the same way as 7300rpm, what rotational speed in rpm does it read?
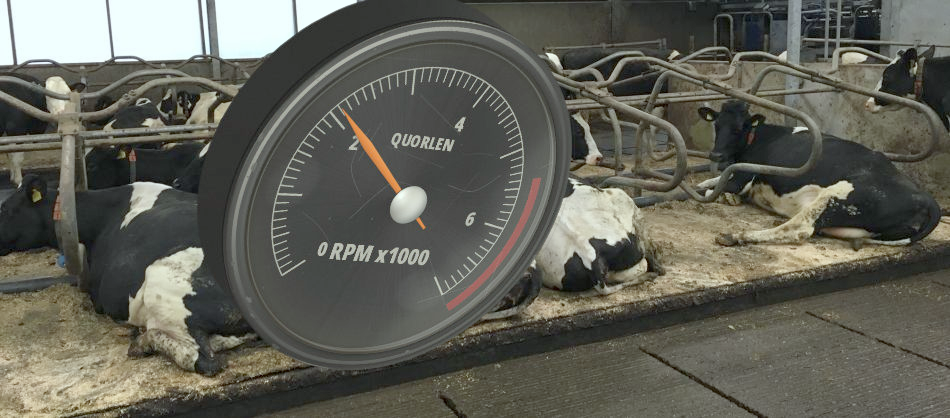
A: 2100rpm
